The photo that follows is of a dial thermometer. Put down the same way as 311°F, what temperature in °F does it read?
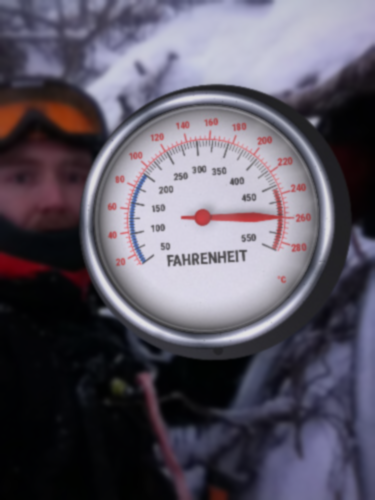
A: 500°F
